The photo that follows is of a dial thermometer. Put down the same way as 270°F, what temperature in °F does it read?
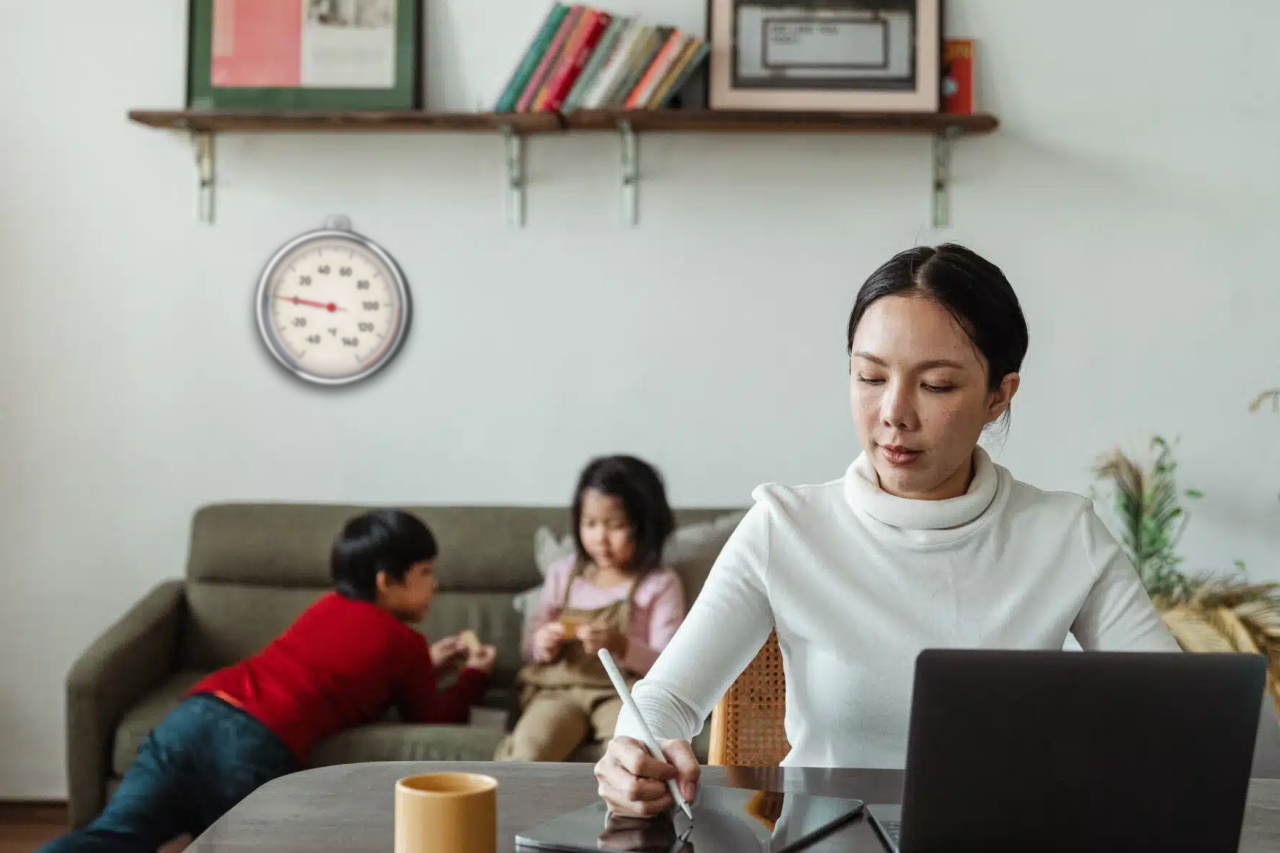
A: 0°F
